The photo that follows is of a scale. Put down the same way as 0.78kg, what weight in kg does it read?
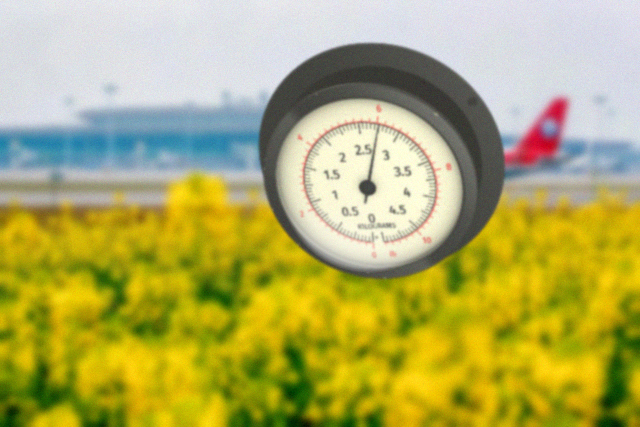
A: 2.75kg
